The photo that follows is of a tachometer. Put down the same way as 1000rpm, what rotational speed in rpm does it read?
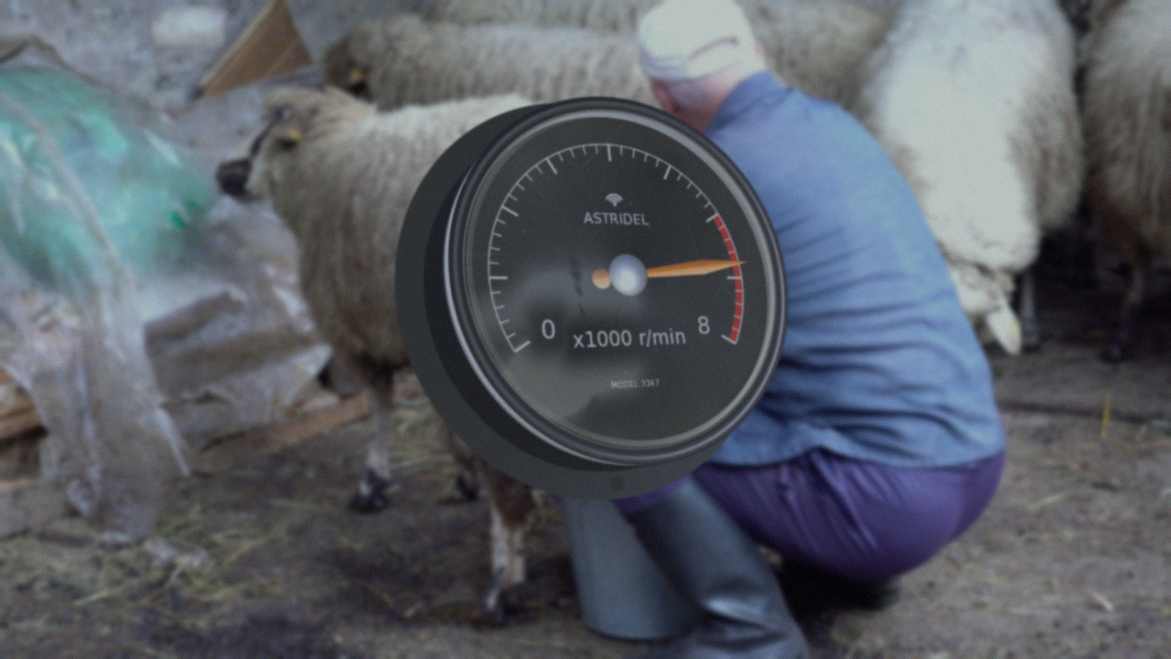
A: 6800rpm
